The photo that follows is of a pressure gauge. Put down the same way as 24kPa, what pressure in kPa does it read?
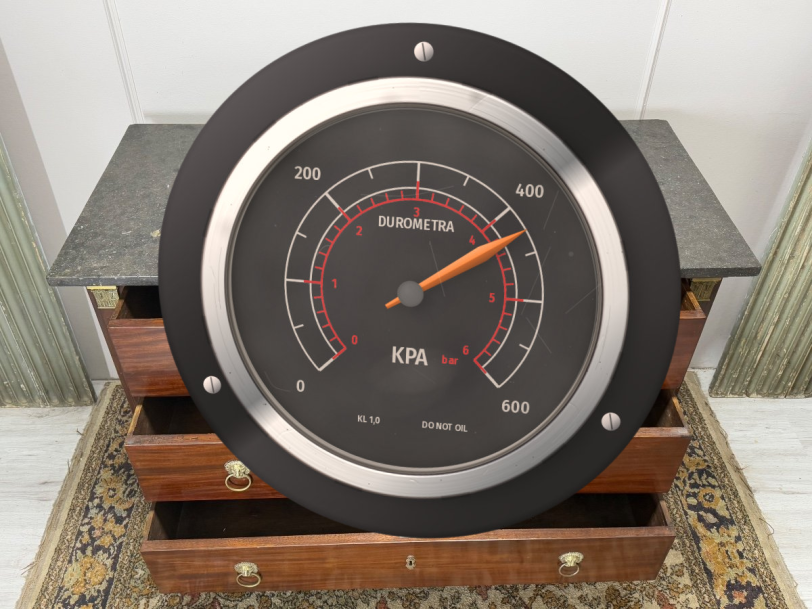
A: 425kPa
